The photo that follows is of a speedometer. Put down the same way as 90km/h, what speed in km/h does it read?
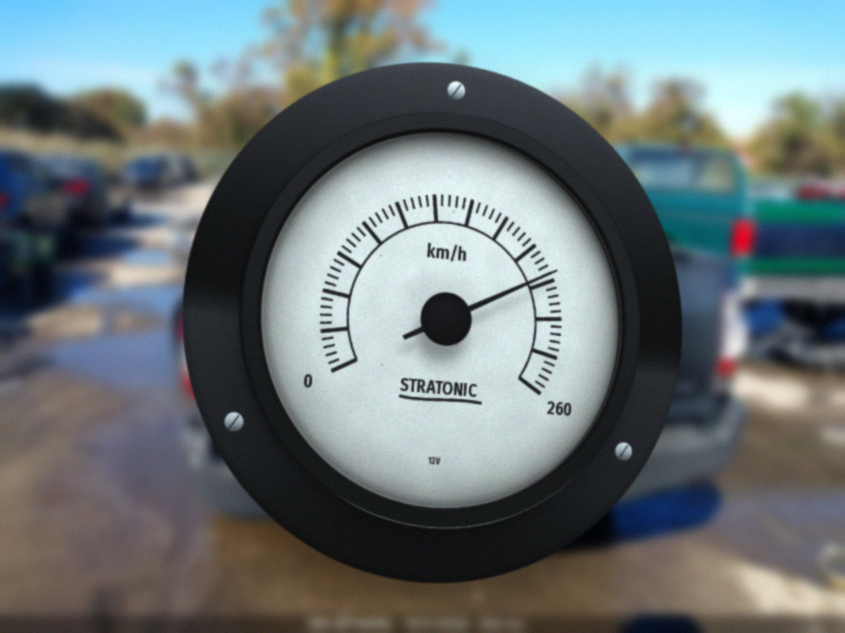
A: 196km/h
